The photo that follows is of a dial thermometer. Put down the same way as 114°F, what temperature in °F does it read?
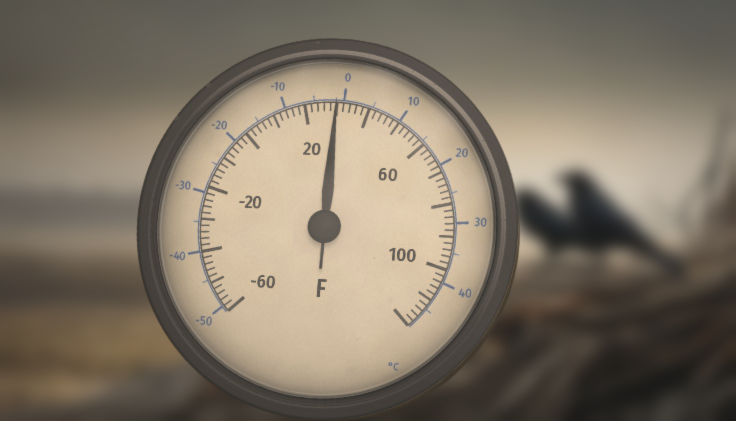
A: 30°F
